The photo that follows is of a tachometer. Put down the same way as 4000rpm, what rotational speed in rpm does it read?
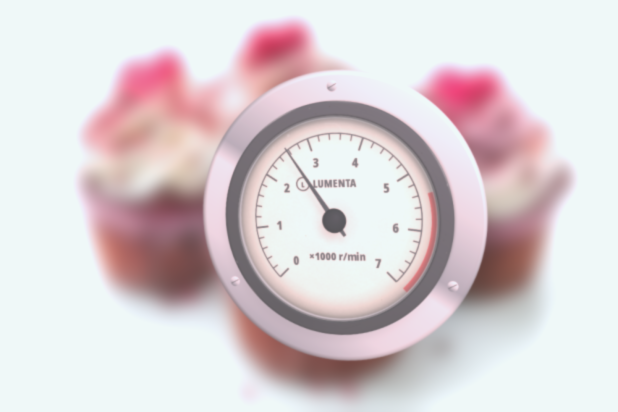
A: 2600rpm
